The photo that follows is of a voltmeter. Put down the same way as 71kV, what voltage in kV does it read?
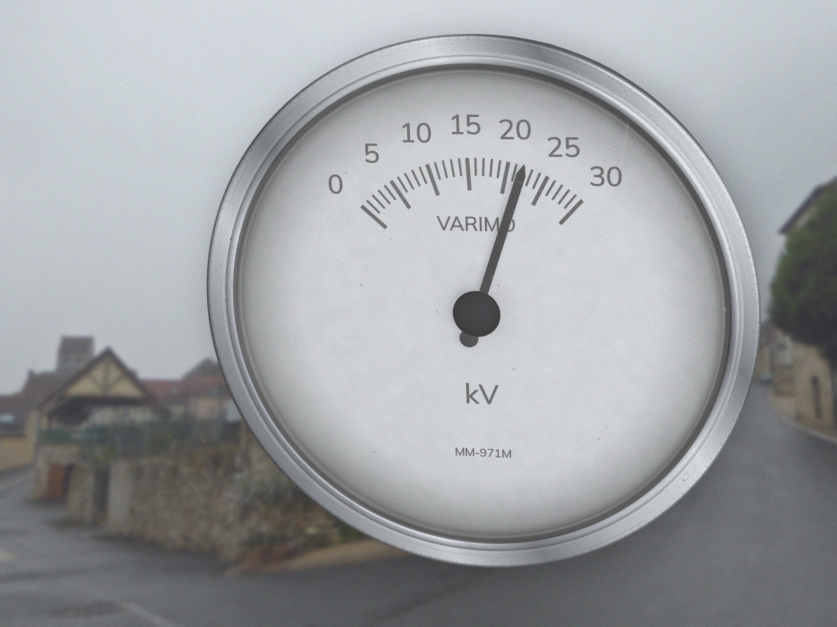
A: 22kV
